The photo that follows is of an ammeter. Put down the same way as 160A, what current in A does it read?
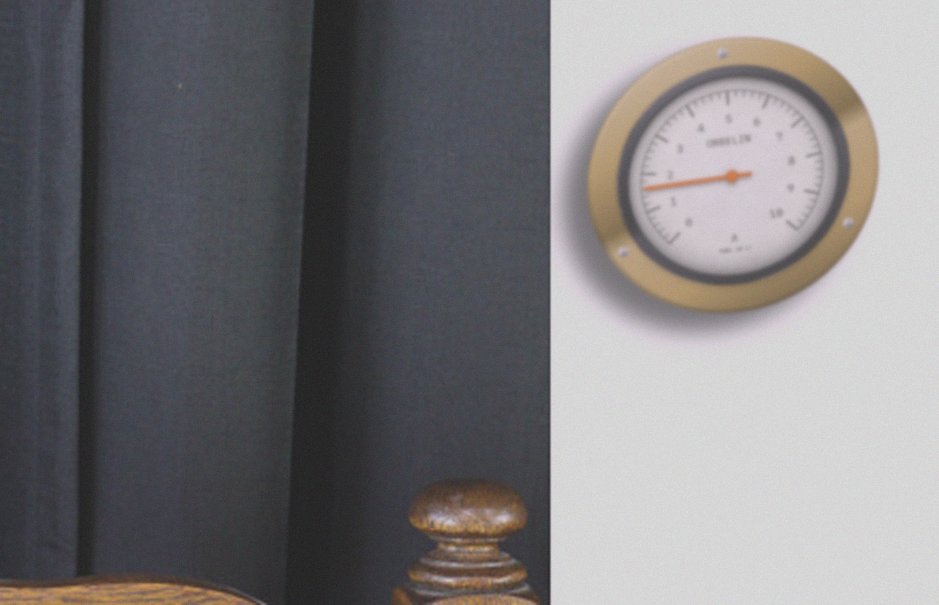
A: 1.6A
